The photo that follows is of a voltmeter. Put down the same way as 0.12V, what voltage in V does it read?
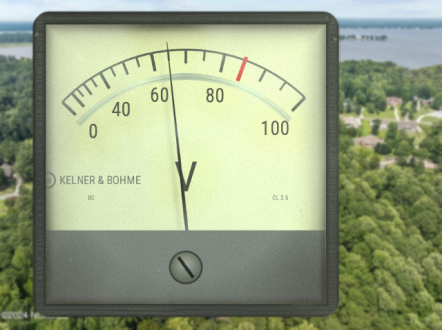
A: 65V
